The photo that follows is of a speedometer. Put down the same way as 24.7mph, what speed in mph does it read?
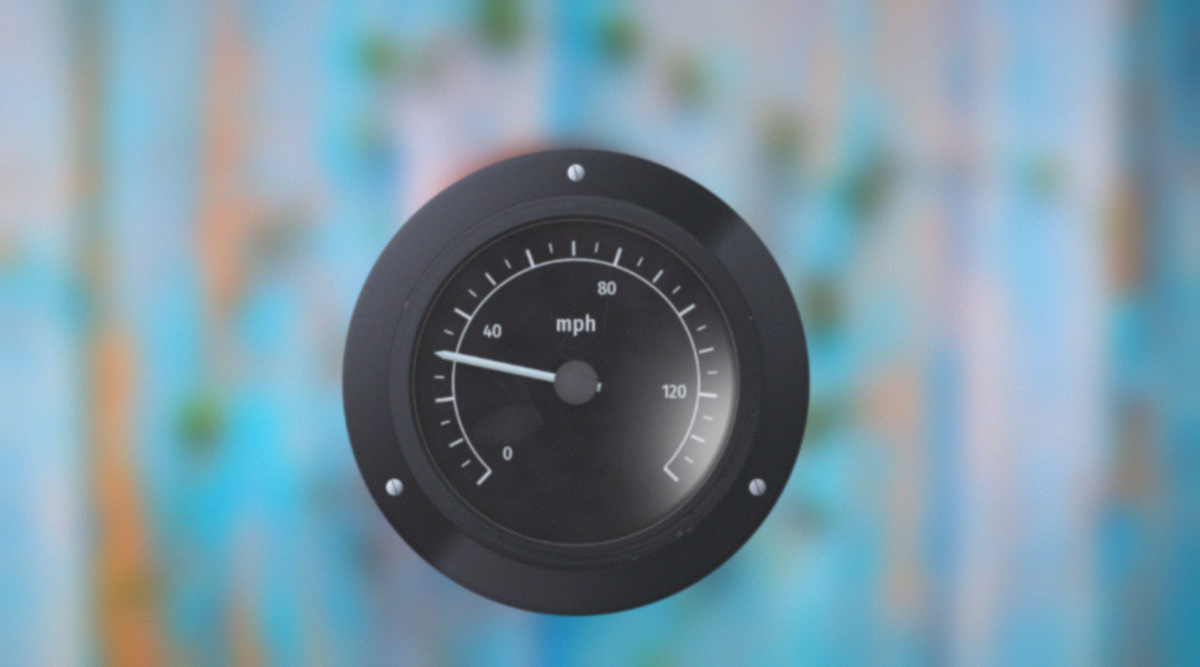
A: 30mph
